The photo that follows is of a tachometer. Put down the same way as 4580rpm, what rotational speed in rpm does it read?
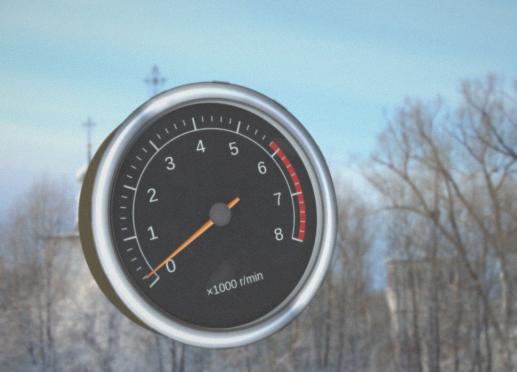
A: 200rpm
